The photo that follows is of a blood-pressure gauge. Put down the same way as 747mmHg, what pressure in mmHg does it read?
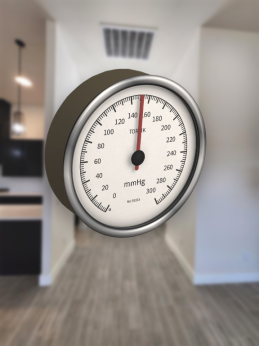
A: 150mmHg
